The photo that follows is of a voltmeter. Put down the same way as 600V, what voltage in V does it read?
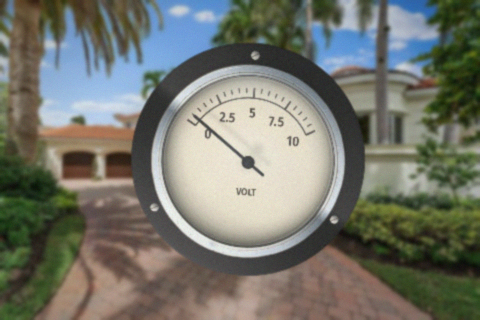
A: 0.5V
